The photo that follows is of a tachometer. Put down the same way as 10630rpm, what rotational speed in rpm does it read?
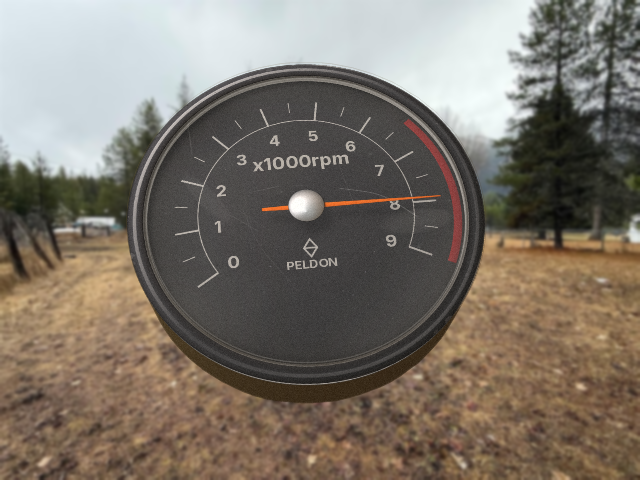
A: 8000rpm
